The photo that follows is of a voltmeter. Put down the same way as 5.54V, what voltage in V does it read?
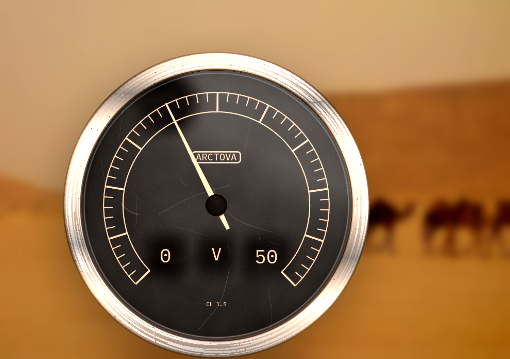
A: 20V
